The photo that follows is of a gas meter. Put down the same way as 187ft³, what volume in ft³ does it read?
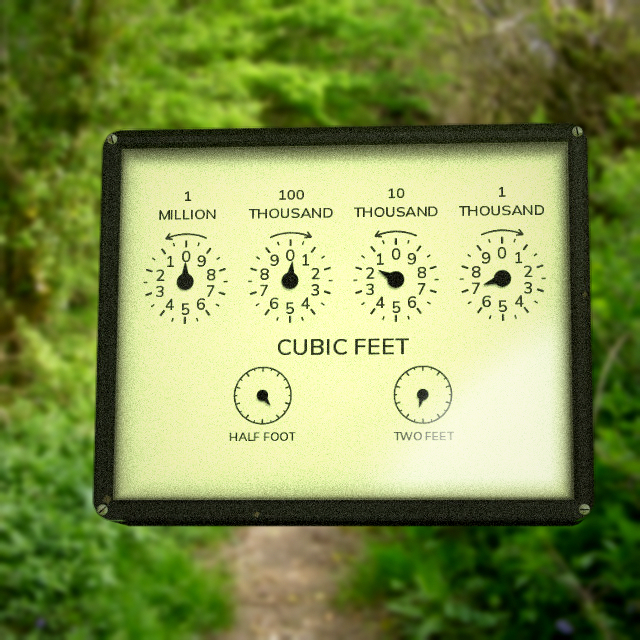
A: 1700ft³
